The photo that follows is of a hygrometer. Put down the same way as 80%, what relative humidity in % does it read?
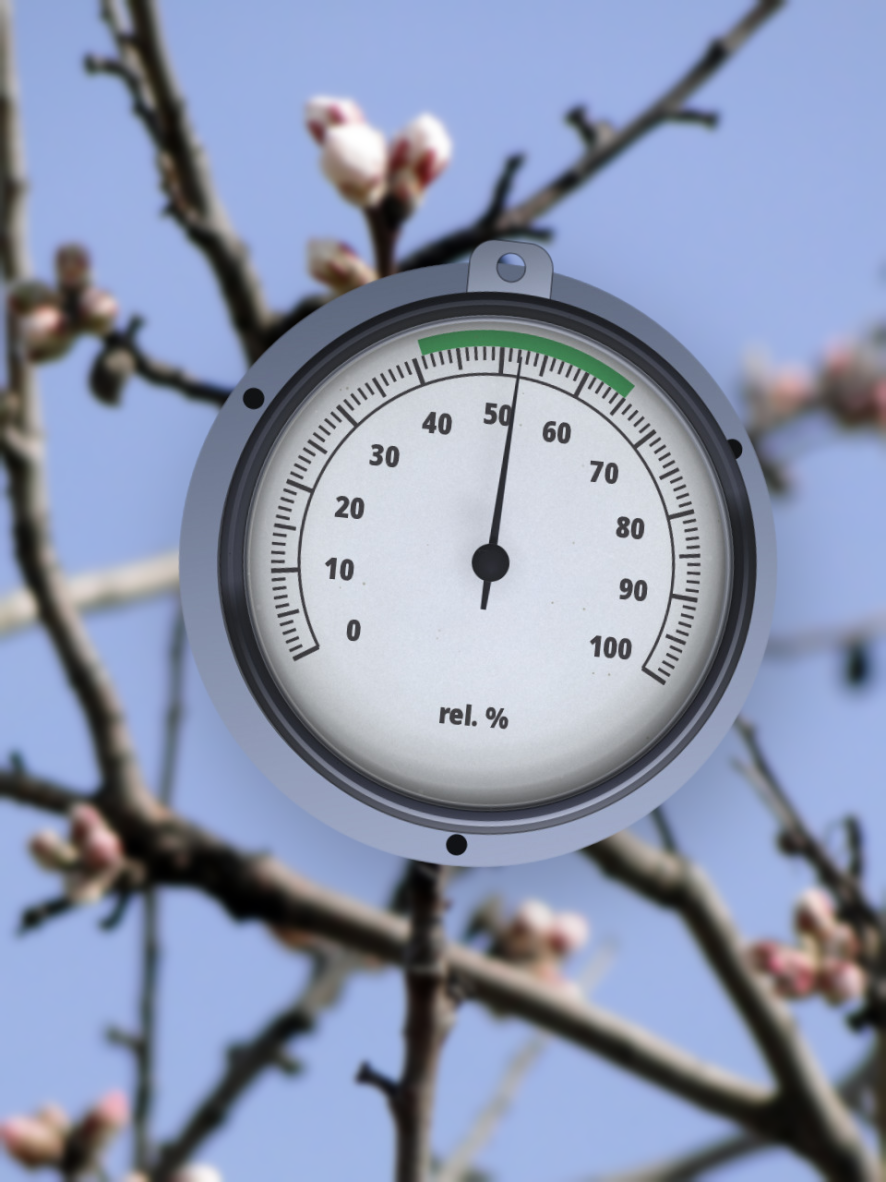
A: 52%
